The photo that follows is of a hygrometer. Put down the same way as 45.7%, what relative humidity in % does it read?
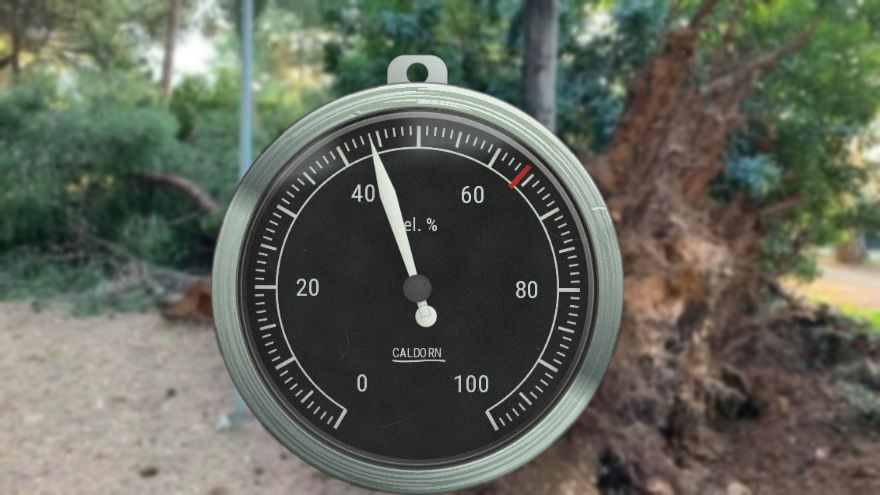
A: 44%
